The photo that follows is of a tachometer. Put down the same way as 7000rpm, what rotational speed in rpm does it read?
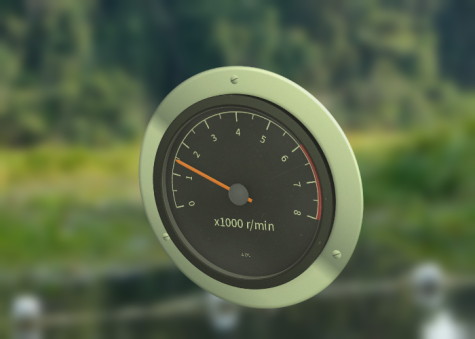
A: 1500rpm
